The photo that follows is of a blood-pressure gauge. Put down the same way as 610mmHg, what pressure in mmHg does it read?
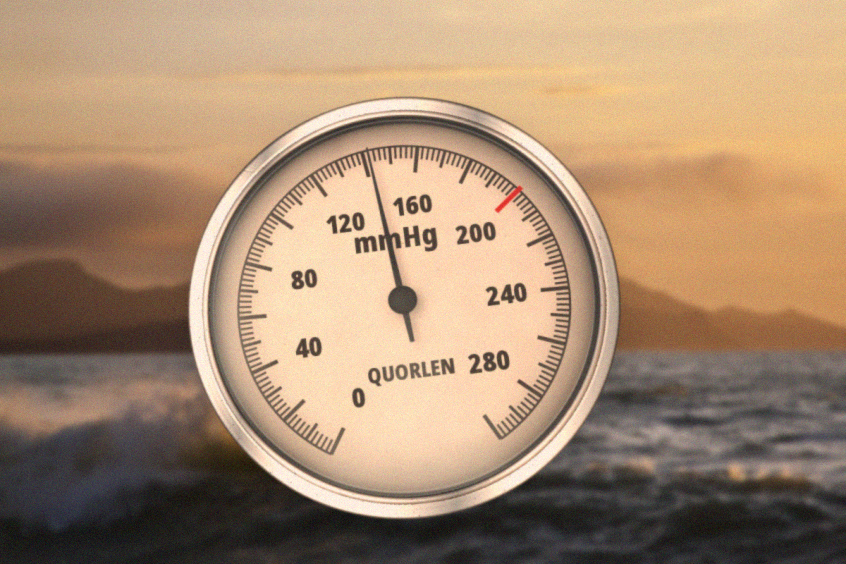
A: 142mmHg
